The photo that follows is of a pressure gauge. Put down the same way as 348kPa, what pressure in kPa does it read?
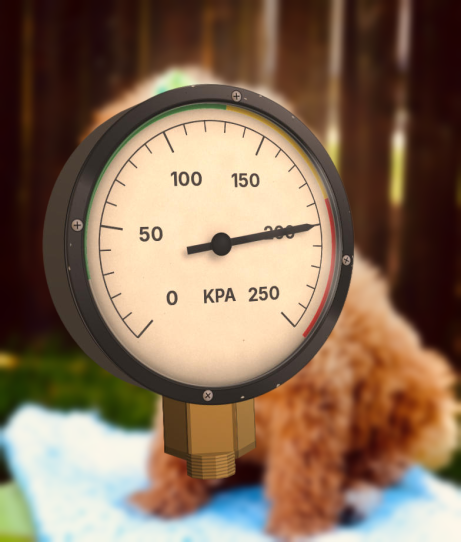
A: 200kPa
